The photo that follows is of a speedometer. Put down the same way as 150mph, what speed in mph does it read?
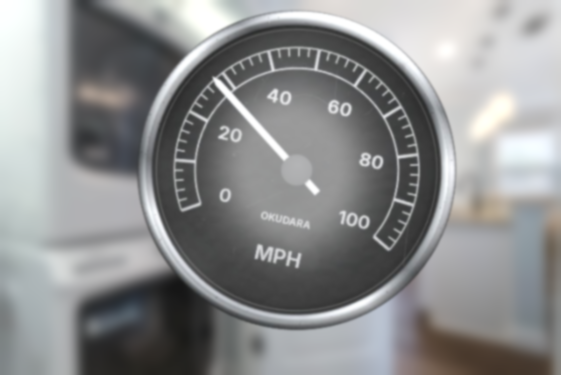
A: 28mph
